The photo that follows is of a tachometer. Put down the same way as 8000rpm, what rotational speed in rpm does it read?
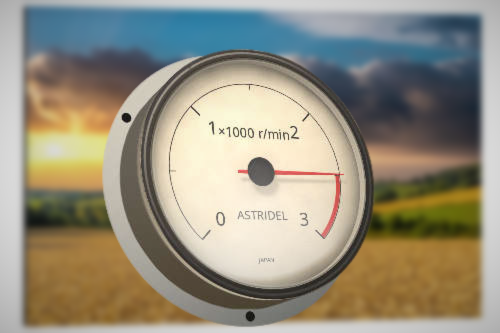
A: 2500rpm
